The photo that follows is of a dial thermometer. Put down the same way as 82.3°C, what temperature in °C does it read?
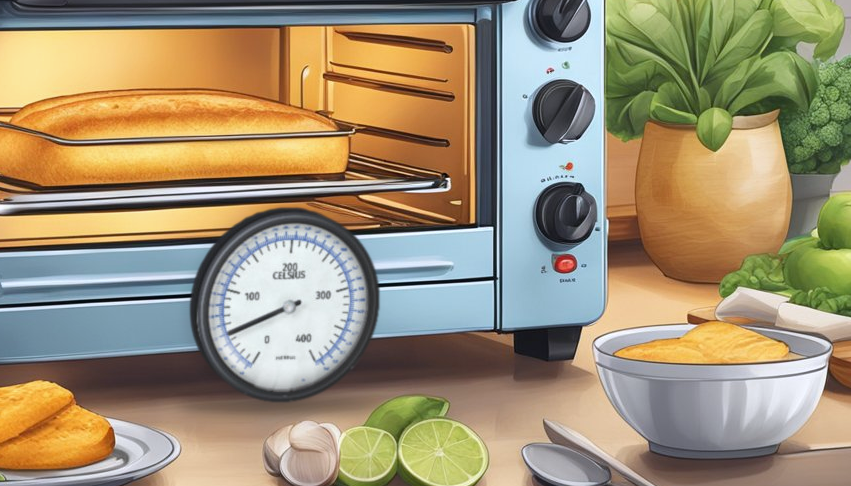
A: 50°C
